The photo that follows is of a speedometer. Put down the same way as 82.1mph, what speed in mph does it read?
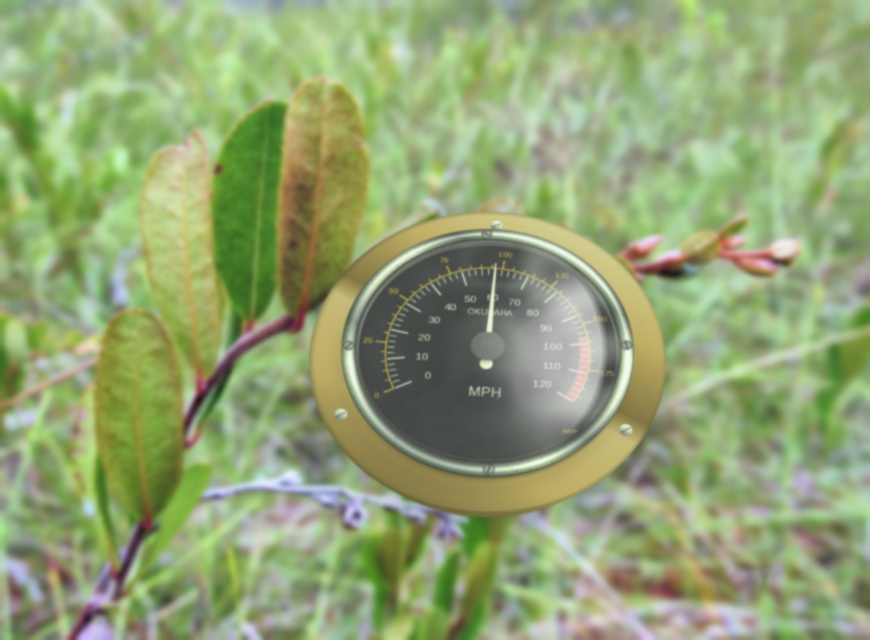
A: 60mph
